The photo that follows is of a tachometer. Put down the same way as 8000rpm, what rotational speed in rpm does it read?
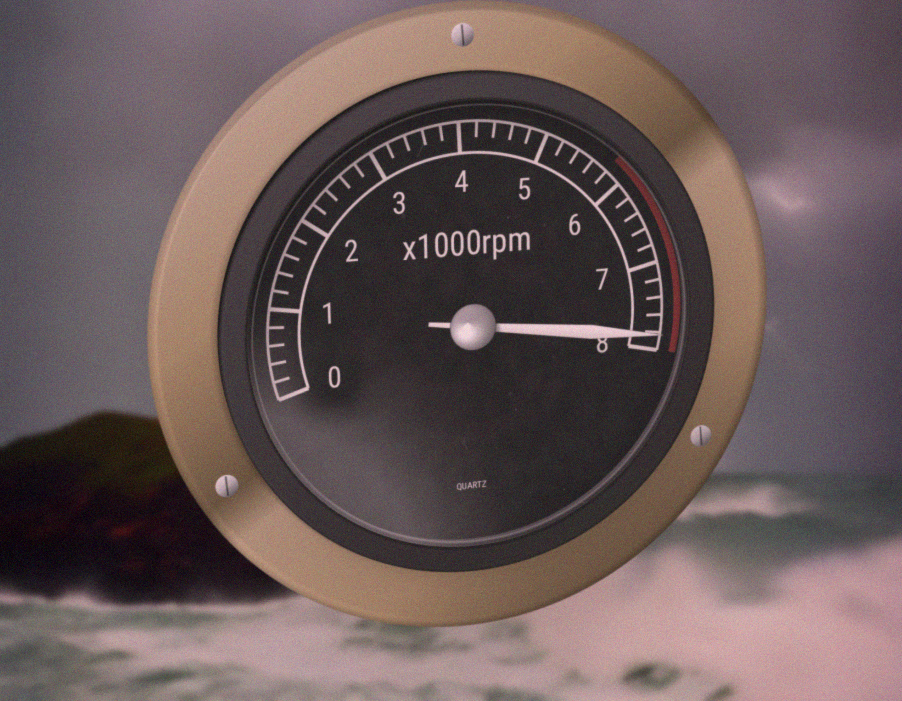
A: 7800rpm
